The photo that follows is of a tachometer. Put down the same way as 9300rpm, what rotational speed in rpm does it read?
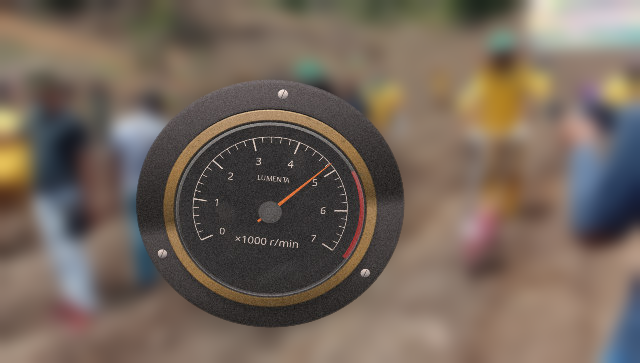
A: 4800rpm
